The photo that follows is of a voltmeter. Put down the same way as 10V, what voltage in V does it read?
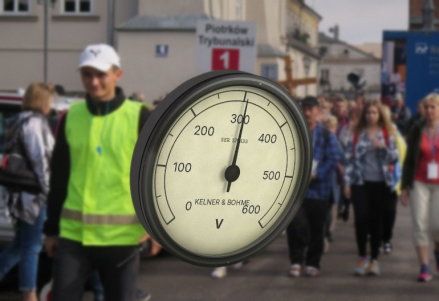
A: 300V
